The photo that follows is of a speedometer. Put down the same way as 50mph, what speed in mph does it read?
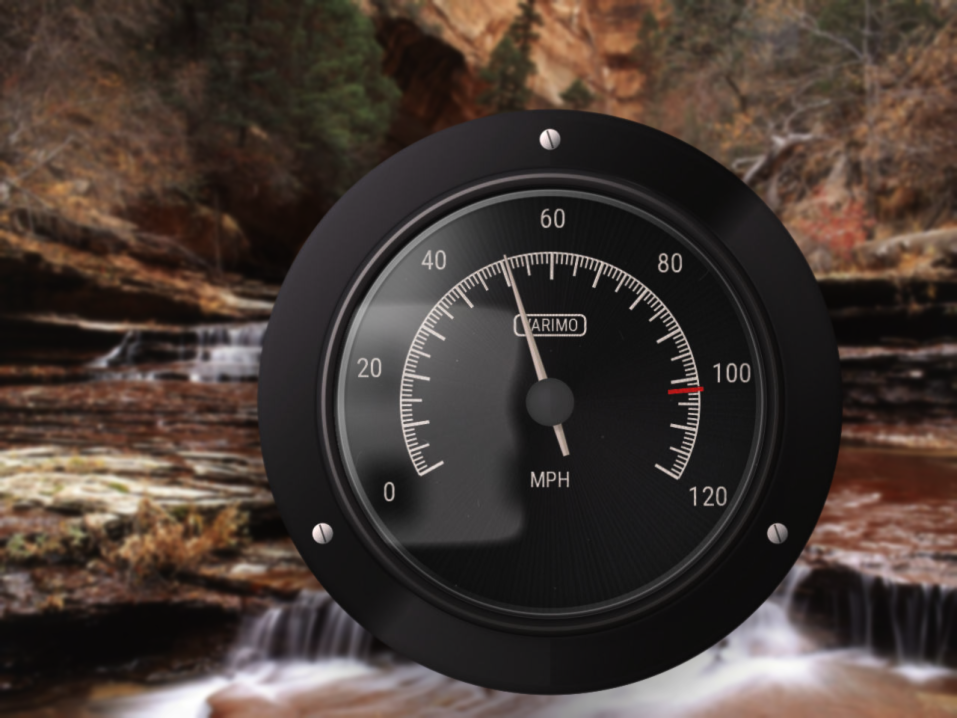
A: 51mph
